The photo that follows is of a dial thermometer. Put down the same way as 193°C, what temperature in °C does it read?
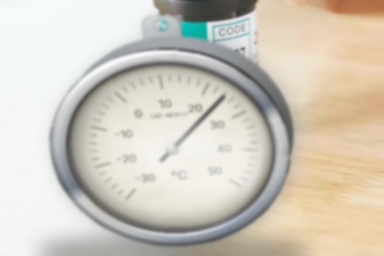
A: 24°C
